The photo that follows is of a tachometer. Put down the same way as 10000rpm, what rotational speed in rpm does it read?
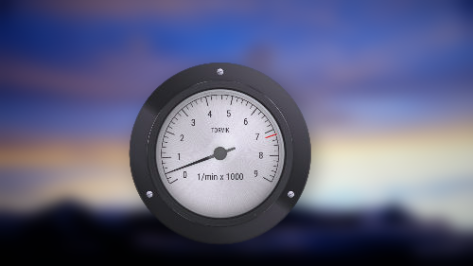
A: 400rpm
